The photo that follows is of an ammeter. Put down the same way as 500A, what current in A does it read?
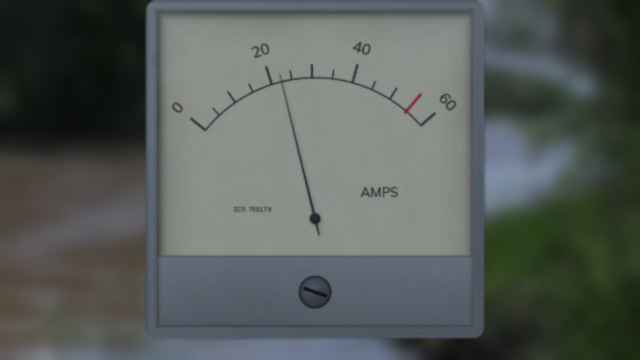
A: 22.5A
